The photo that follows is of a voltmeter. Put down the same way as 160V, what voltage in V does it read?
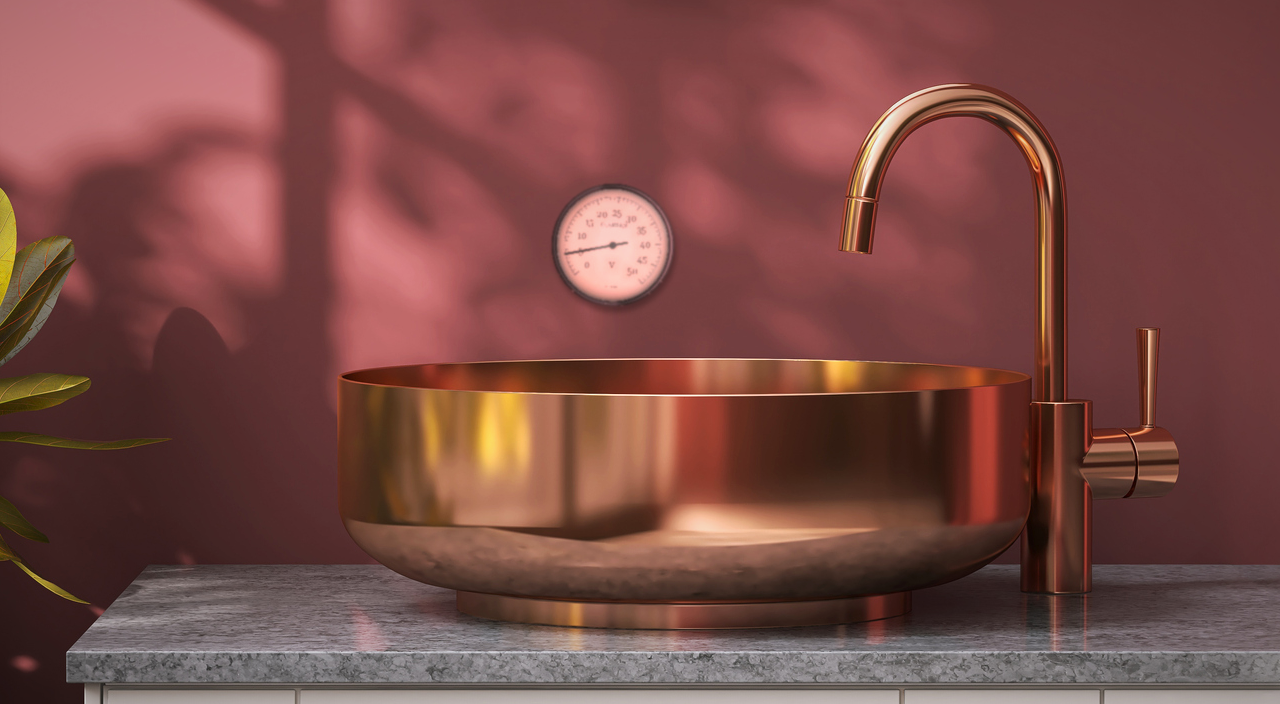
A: 5V
